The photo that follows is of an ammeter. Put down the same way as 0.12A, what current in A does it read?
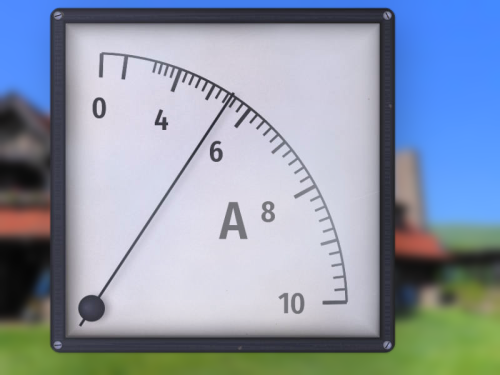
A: 5.5A
